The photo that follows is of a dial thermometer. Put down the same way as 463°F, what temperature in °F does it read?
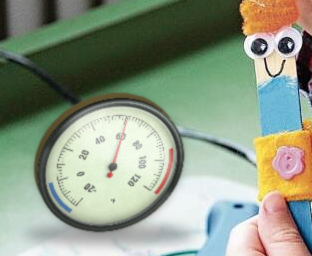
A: 60°F
